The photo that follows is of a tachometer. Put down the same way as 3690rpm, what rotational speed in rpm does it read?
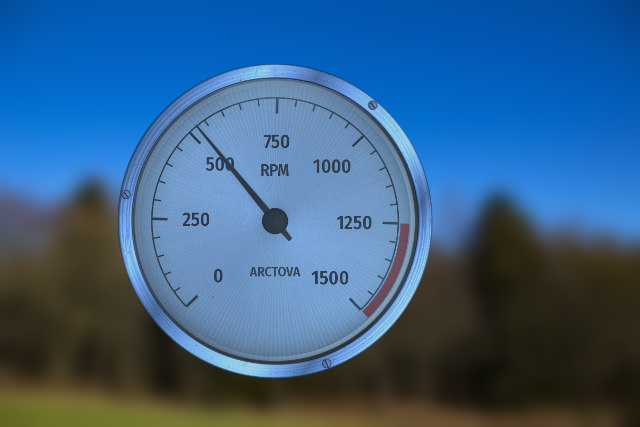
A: 525rpm
